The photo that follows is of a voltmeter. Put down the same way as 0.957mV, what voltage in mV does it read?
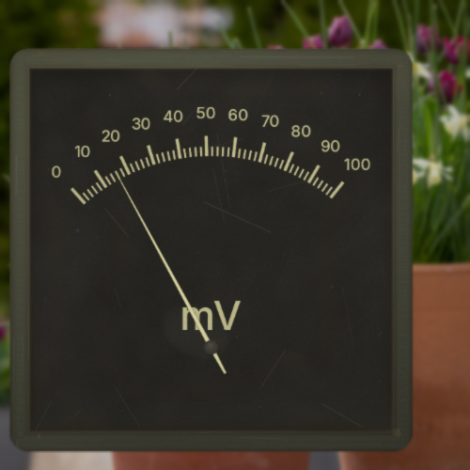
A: 16mV
